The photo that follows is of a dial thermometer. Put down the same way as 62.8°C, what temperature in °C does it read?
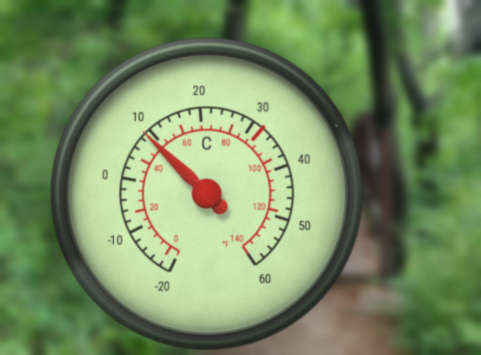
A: 9°C
